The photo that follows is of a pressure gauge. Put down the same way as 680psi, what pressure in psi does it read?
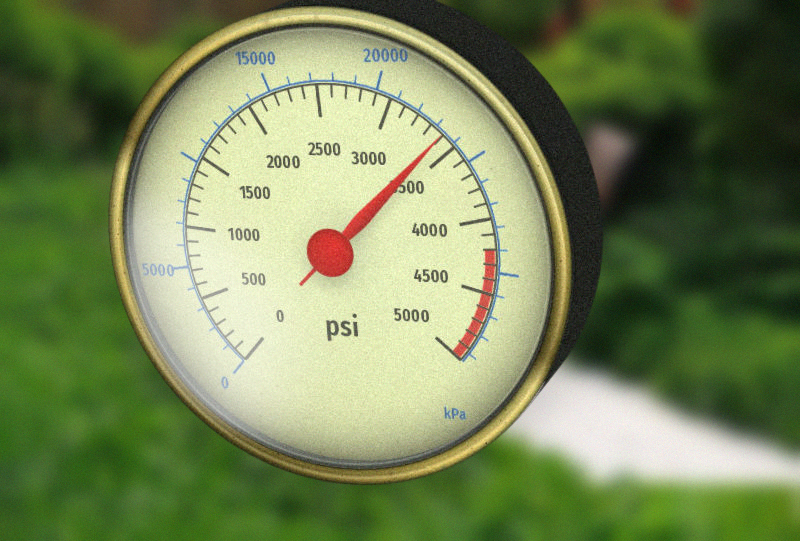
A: 3400psi
